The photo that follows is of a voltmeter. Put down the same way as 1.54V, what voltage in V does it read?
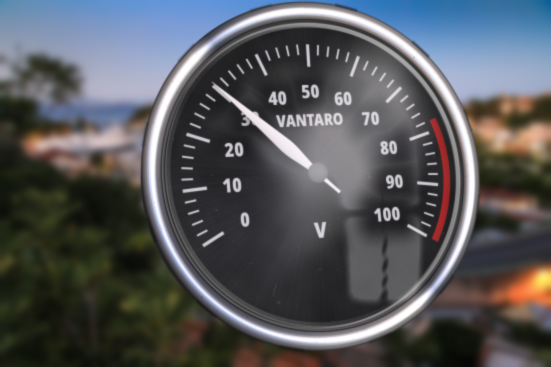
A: 30V
